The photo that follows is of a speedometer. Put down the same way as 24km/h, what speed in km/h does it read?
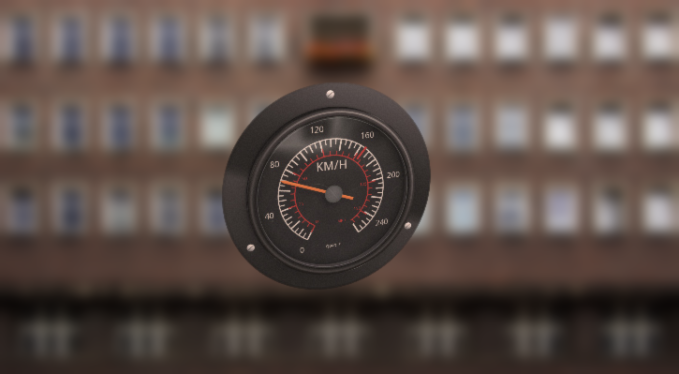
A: 70km/h
